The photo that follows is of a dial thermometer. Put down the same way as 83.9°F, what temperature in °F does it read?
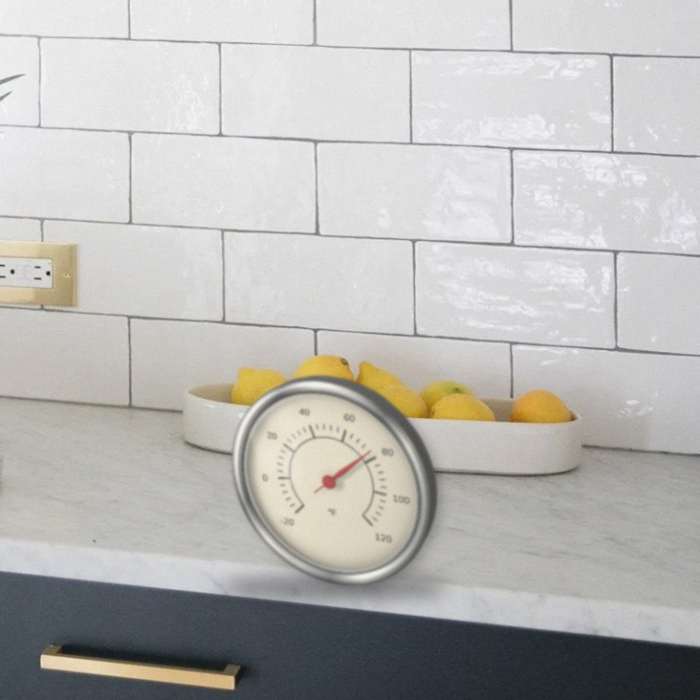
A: 76°F
